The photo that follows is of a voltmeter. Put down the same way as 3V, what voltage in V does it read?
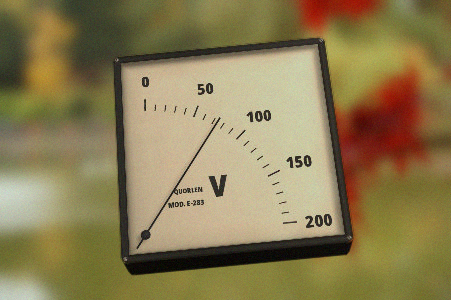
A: 75V
